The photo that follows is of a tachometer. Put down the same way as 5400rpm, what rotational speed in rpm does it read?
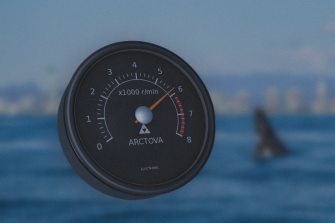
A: 5800rpm
